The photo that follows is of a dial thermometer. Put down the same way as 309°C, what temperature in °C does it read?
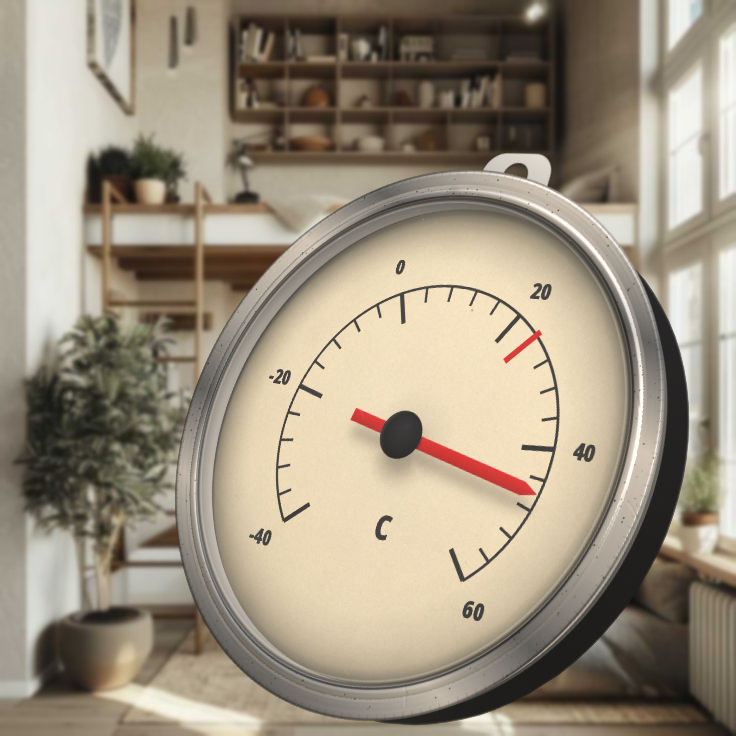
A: 46°C
